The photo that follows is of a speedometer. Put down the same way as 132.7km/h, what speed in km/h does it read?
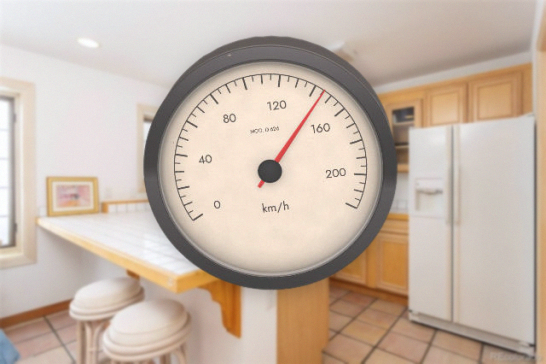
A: 145km/h
